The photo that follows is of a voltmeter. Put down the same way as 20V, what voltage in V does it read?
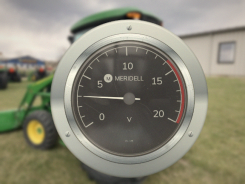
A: 3V
